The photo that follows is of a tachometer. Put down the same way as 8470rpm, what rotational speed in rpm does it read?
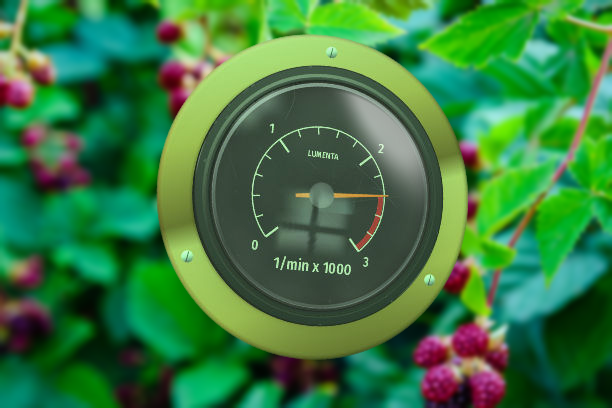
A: 2400rpm
